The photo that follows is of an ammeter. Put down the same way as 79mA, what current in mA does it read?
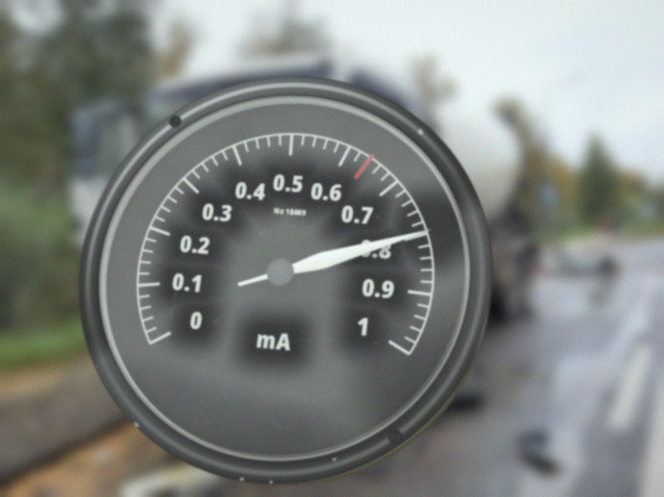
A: 0.8mA
